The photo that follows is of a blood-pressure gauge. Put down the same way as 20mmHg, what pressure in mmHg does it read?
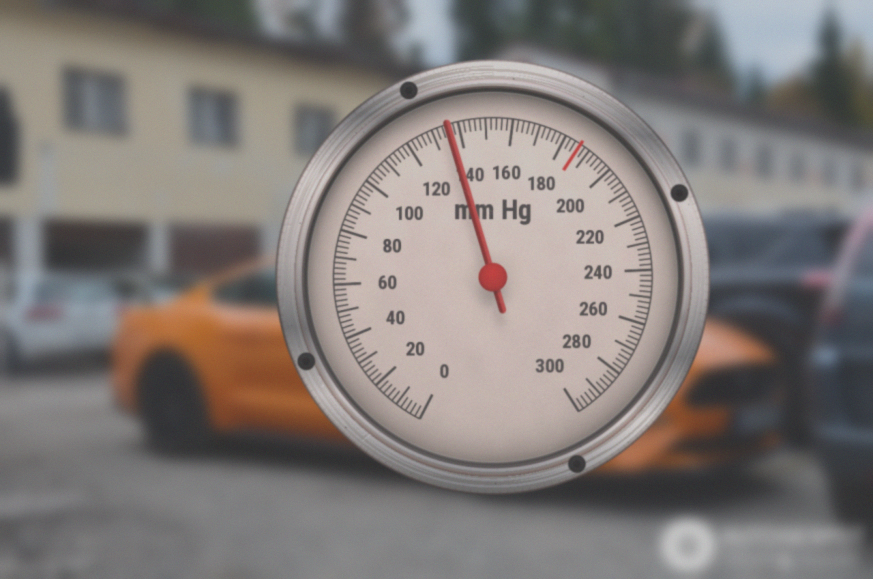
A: 136mmHg
